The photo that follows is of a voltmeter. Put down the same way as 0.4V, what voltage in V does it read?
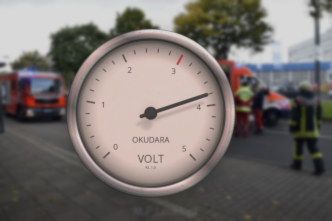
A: 3.8V
